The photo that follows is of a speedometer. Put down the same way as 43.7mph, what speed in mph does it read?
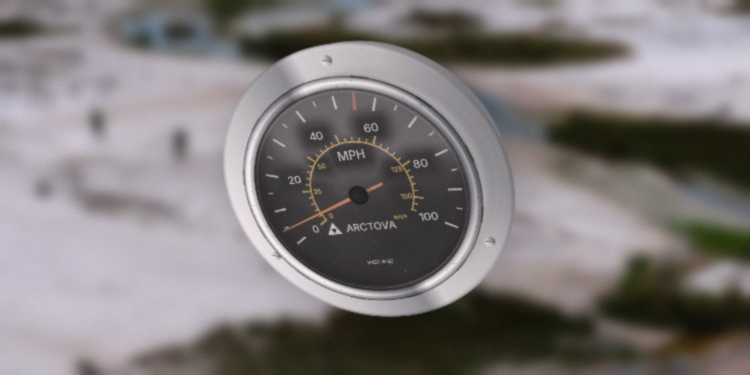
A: 5mph
